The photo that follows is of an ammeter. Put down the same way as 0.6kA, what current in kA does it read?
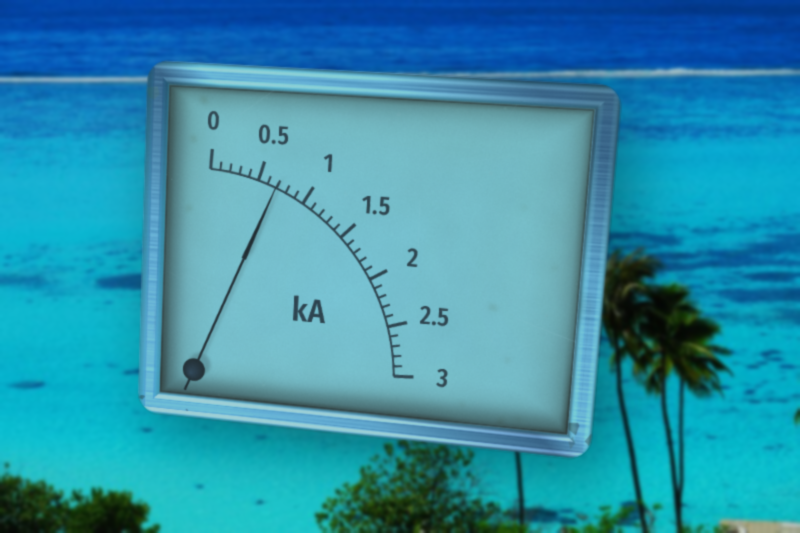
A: 0.7kA
